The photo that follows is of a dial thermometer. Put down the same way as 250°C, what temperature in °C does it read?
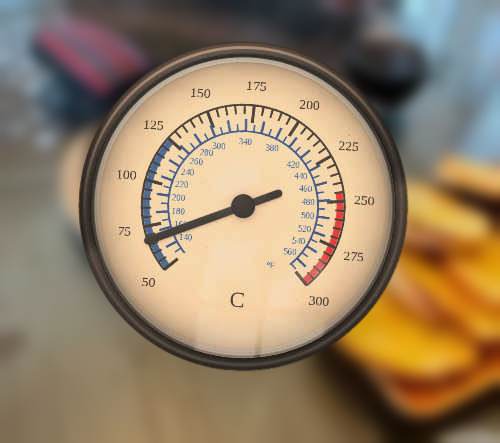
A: 67.5°C
